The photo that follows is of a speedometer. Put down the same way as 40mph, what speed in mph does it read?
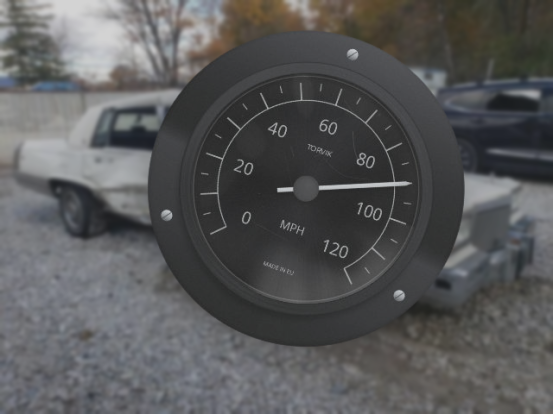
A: 90mph
